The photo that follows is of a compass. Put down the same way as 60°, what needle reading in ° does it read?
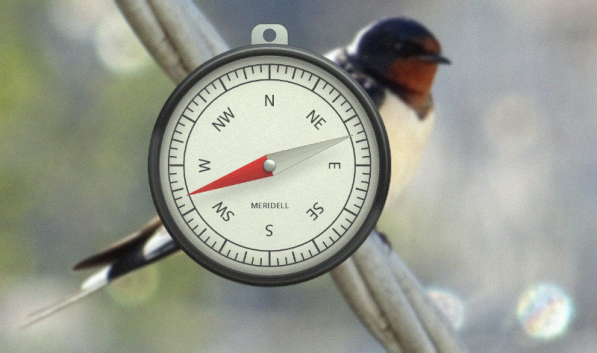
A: 250°
